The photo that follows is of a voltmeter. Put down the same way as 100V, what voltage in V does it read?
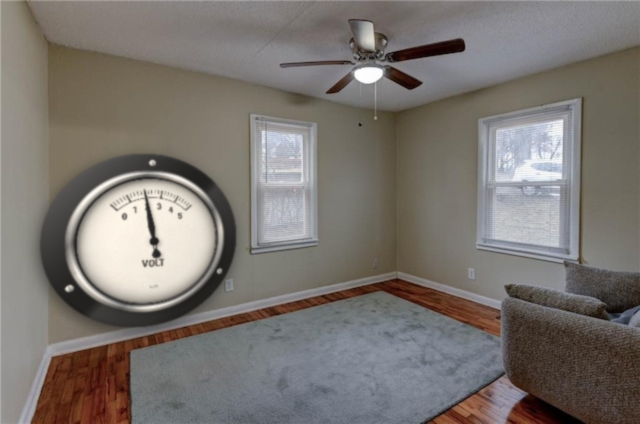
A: 2V
